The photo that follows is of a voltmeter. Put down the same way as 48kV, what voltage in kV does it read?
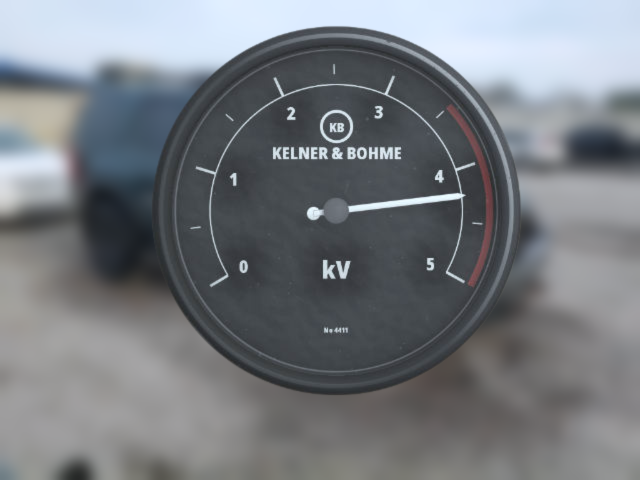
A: 4.25kV
